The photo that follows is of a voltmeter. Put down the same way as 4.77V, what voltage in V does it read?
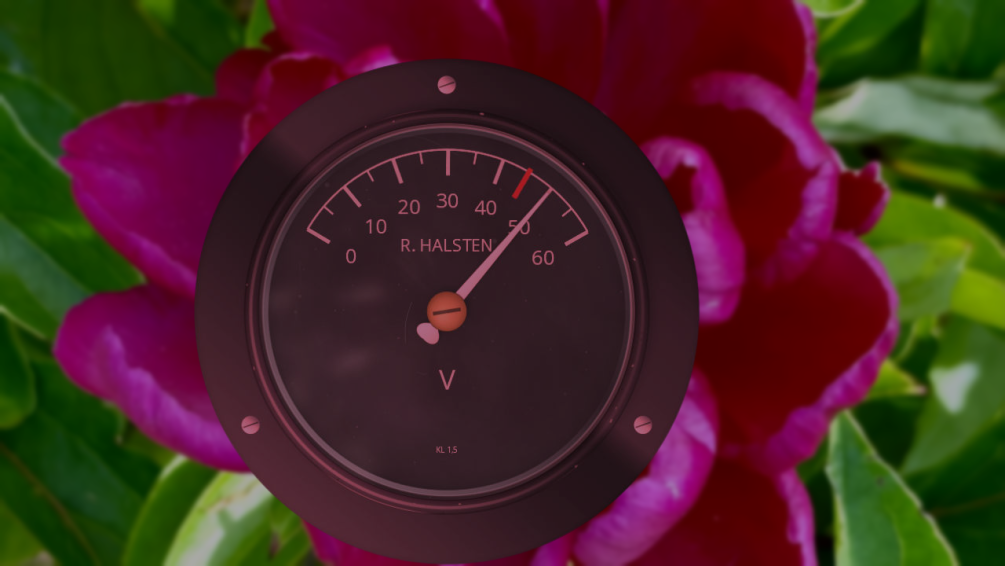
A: 50V
